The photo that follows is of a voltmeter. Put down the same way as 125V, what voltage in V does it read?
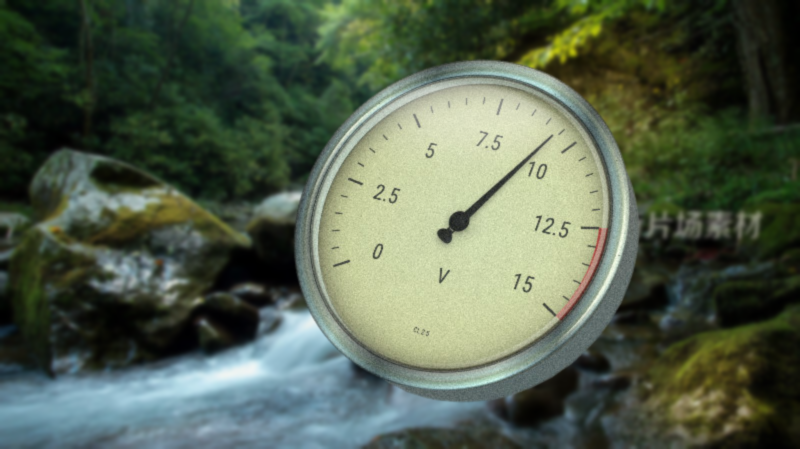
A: 9.5V
